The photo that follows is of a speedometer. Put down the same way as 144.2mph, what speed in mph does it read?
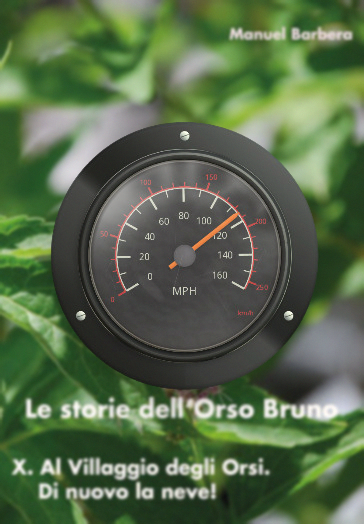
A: 115mph
